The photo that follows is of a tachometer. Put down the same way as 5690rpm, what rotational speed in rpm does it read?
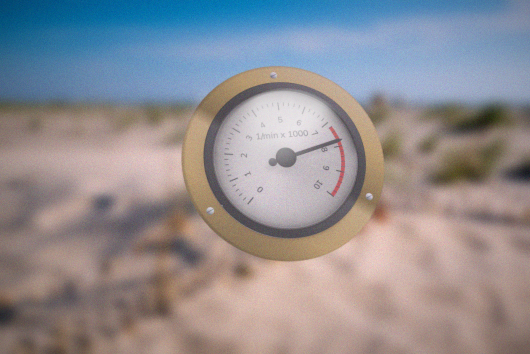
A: 7800rpm
